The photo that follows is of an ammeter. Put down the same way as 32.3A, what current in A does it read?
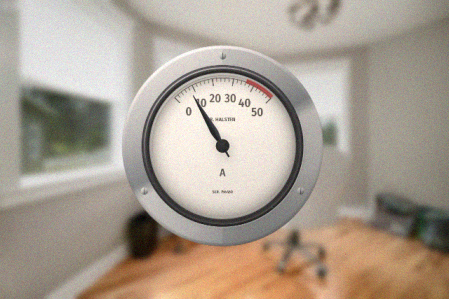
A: 8A
